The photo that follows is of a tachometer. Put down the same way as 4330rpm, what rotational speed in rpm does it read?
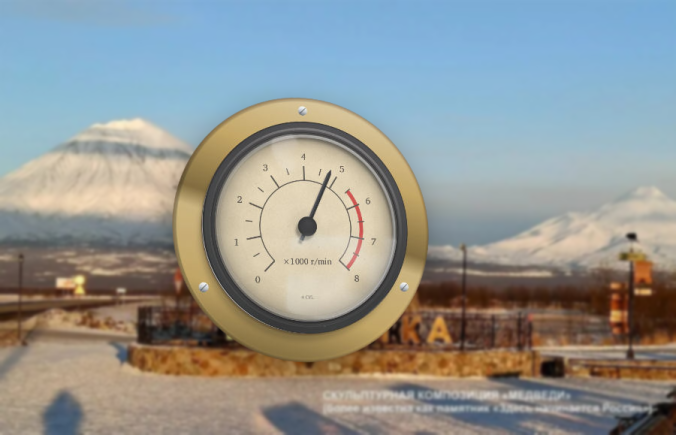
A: 4750rpm
